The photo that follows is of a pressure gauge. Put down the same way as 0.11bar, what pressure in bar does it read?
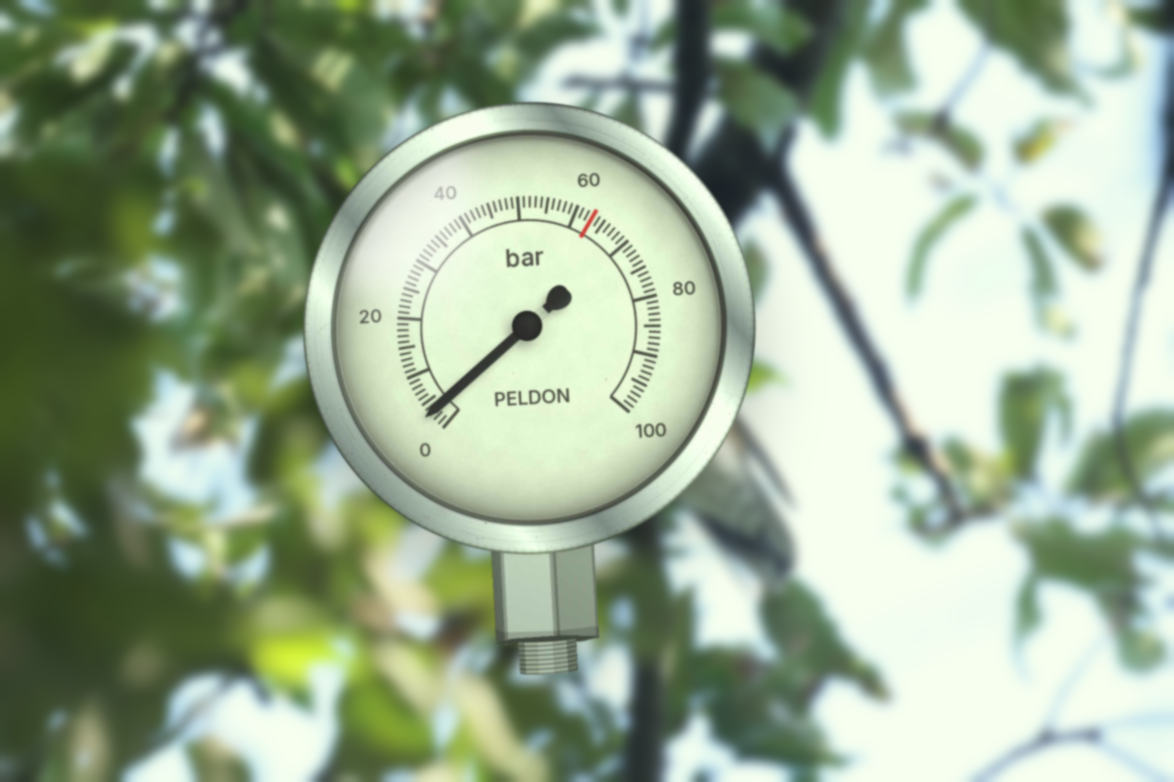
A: 3bar
